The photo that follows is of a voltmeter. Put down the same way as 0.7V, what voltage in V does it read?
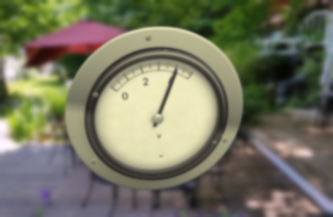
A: 4V
